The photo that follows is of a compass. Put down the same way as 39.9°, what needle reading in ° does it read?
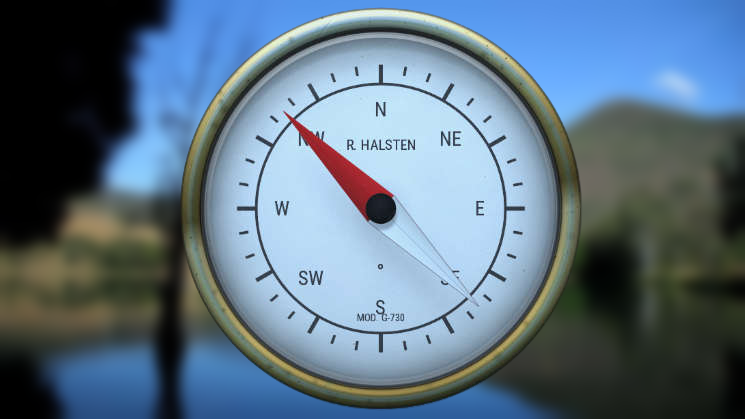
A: 315°
